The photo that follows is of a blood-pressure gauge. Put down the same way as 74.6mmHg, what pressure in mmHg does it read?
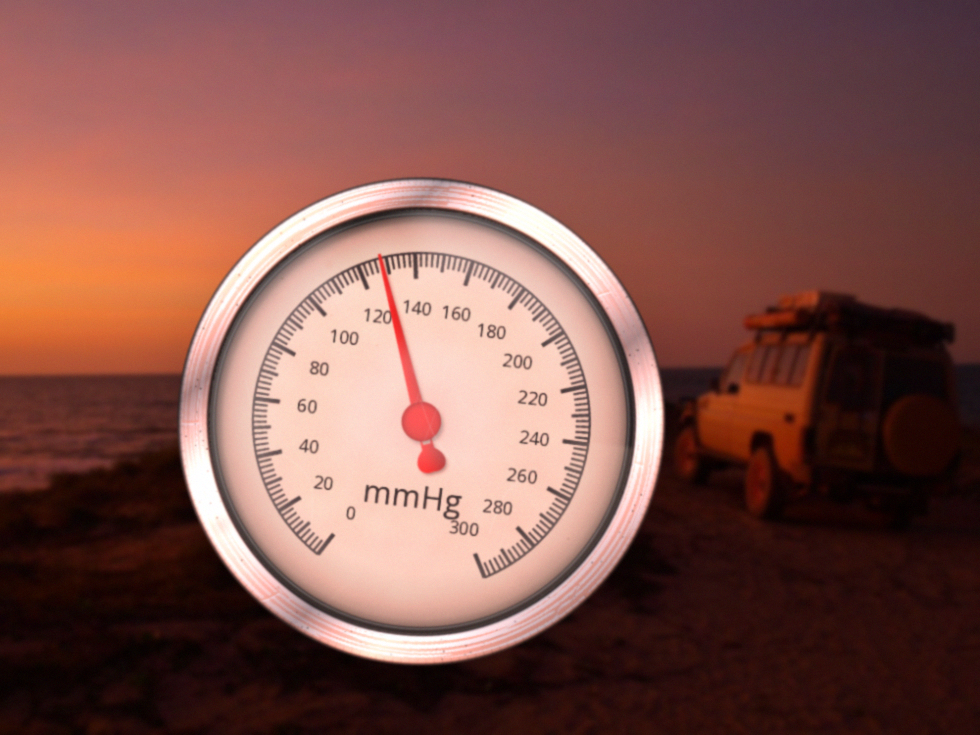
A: 128mmHg
